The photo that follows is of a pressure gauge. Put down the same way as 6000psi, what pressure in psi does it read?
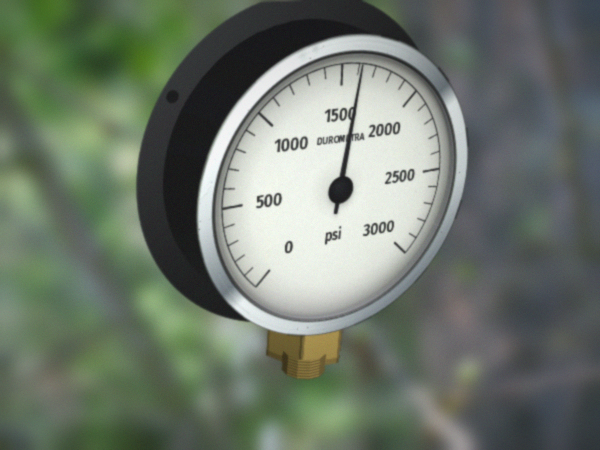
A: 1600psi
